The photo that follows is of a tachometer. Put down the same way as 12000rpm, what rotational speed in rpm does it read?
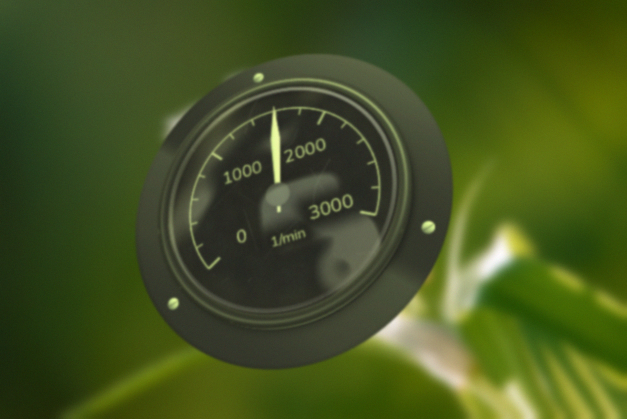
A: 1600rpm
